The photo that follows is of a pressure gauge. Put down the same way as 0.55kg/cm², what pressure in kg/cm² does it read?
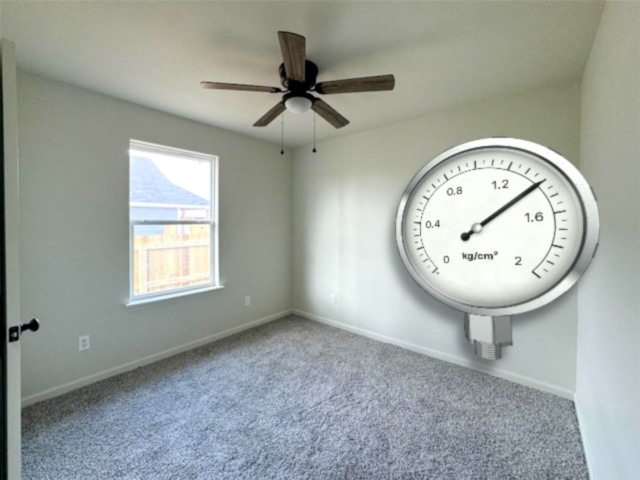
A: 1.4kg/cm²
